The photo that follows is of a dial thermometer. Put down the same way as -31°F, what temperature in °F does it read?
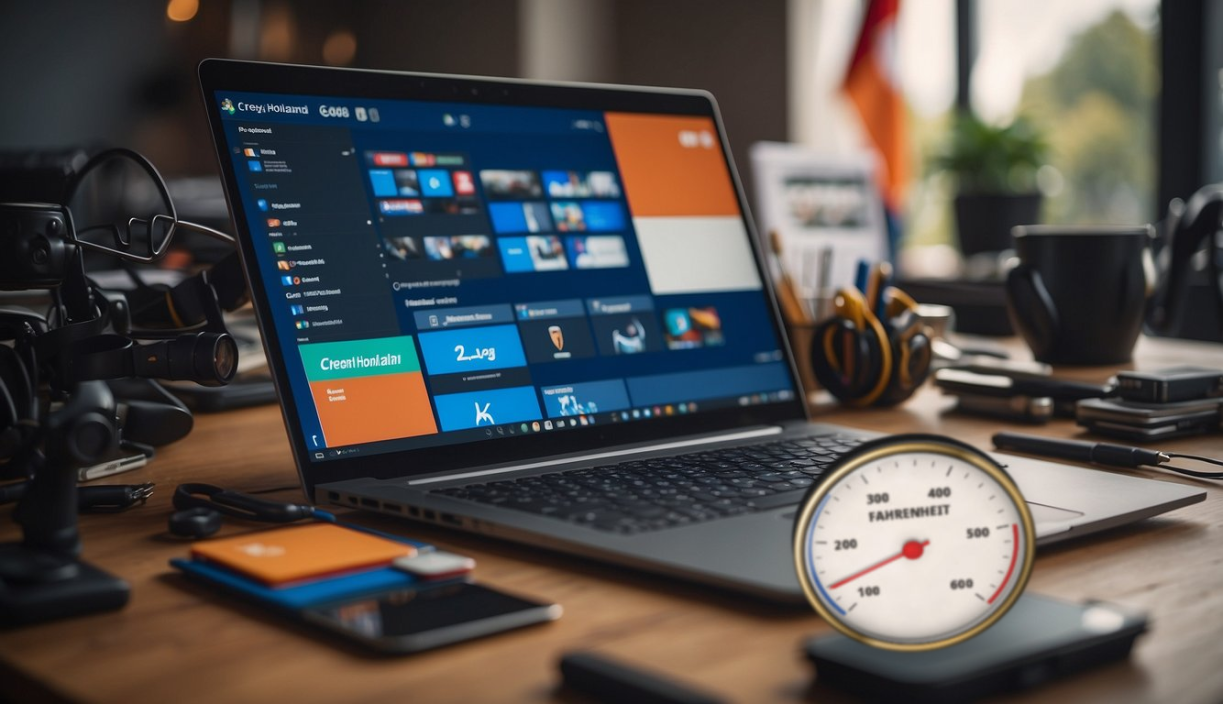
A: 140°F
